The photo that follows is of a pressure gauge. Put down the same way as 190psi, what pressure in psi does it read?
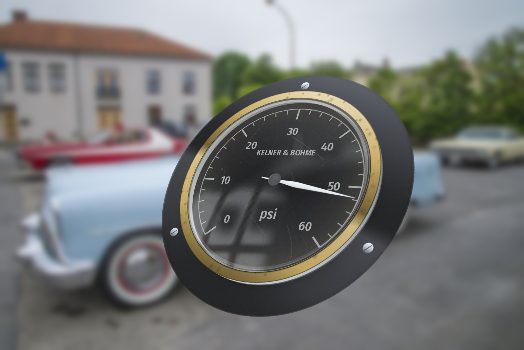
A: 52psi
